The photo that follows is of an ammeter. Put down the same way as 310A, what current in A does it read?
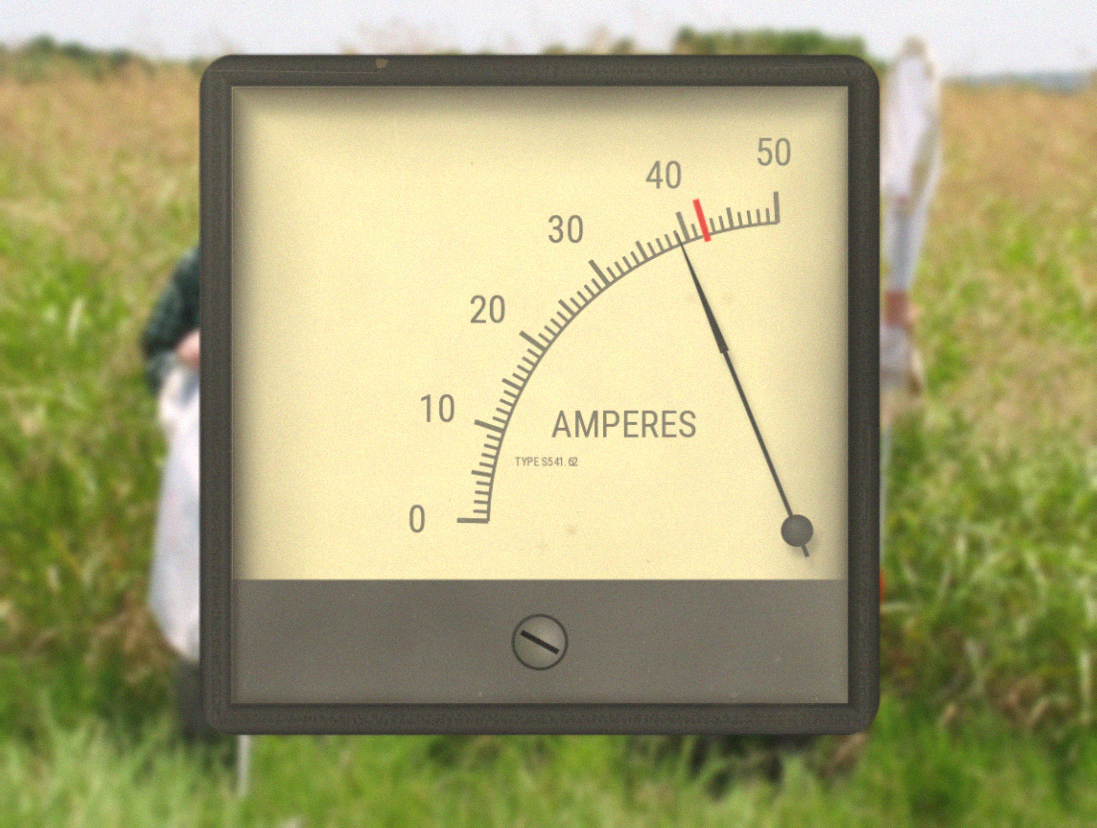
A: 39A
